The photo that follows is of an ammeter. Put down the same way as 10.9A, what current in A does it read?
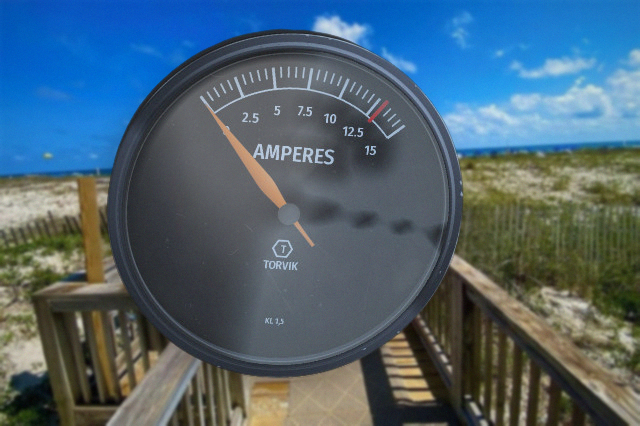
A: 0A
